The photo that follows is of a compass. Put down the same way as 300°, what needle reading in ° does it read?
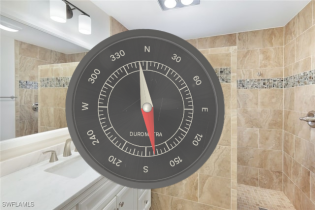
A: 170°
